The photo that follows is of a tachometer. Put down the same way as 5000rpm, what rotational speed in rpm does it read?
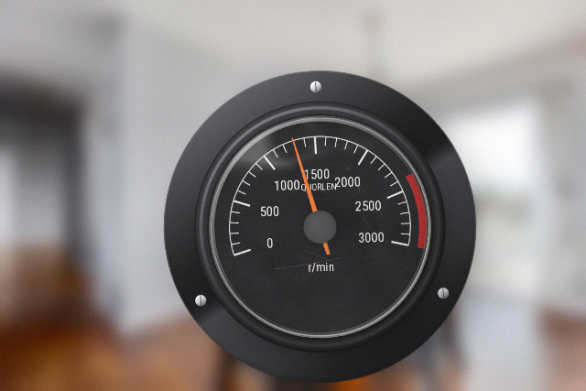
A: 1300rpm
